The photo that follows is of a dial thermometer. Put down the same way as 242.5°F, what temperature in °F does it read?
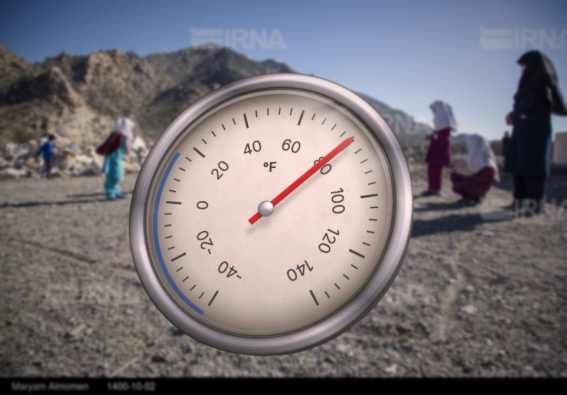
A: 80°F
